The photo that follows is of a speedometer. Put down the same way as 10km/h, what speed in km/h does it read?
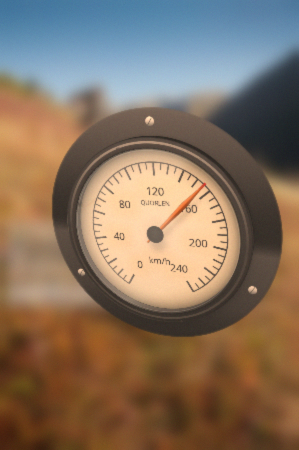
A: 155km/h
